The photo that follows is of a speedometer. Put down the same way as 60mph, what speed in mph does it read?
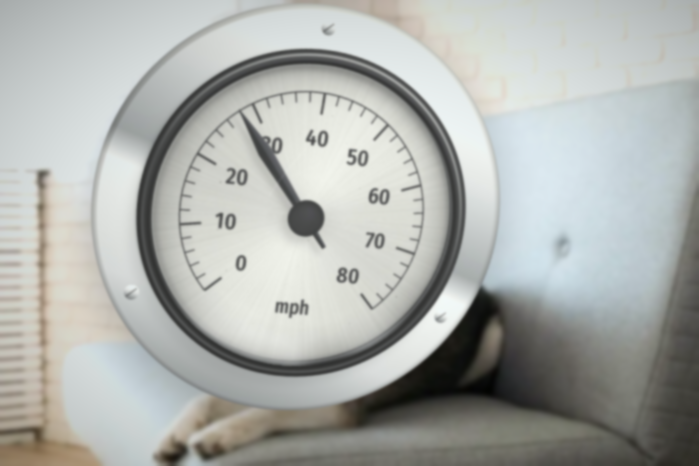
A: 28mph
